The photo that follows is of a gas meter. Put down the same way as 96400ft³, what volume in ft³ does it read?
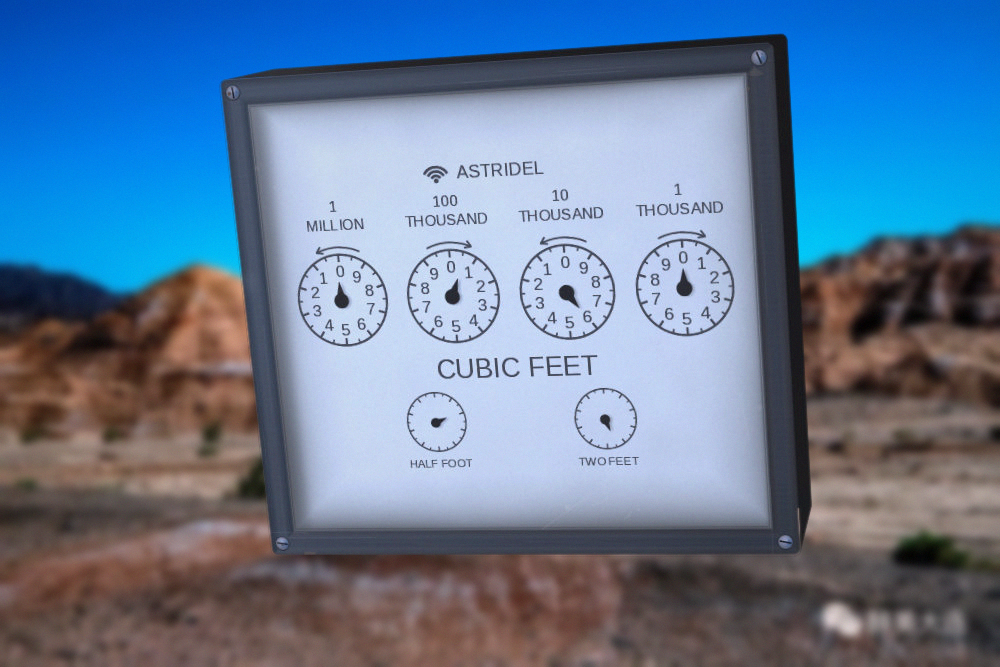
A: 6000ft³
